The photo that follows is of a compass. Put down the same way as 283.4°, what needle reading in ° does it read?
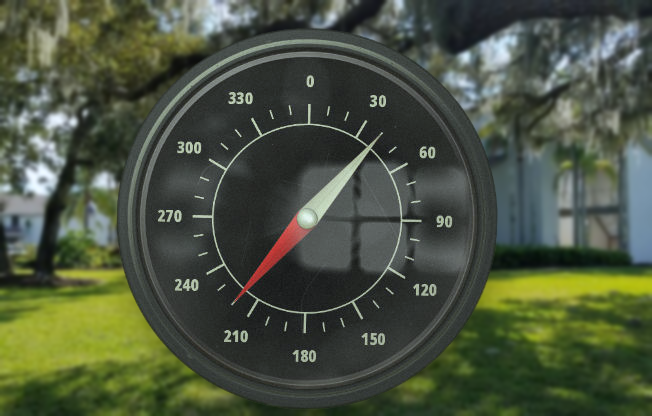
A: 220°
